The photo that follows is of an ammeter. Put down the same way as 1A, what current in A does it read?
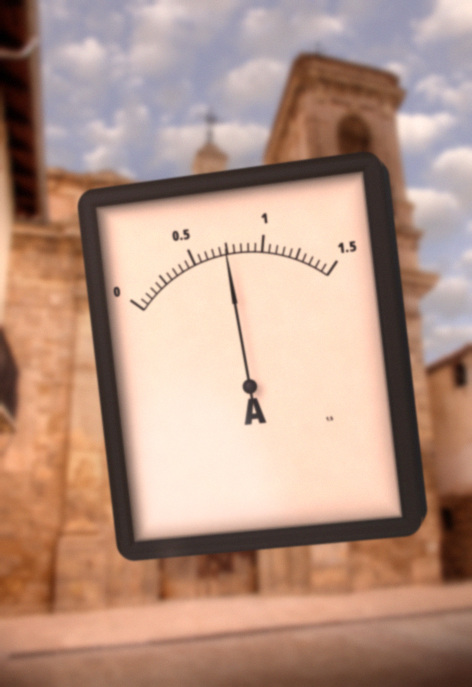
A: 0.75A
